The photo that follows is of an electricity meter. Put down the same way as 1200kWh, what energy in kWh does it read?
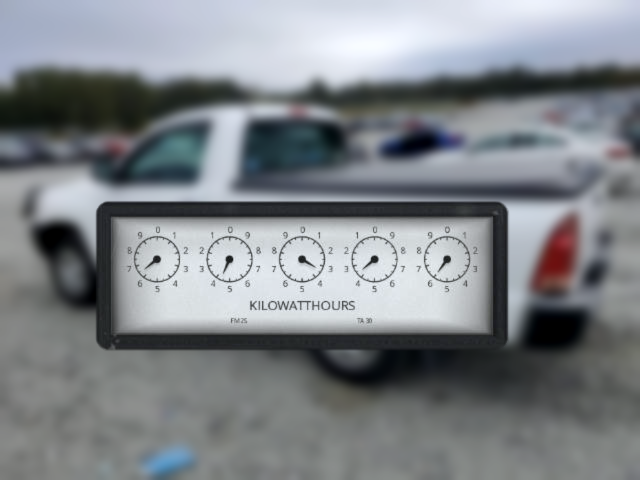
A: 64336kWh
